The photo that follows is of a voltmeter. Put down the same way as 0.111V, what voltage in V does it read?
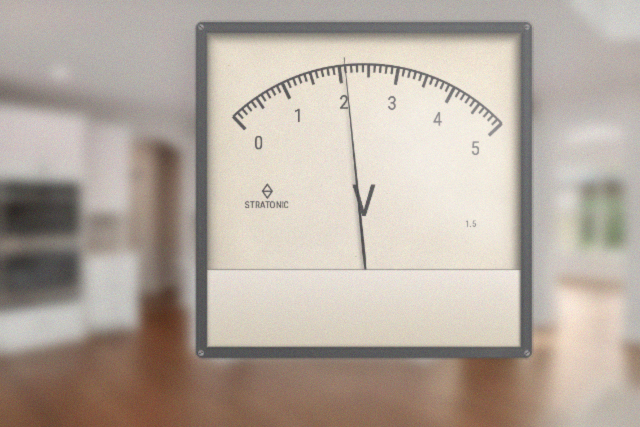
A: 2.1V
